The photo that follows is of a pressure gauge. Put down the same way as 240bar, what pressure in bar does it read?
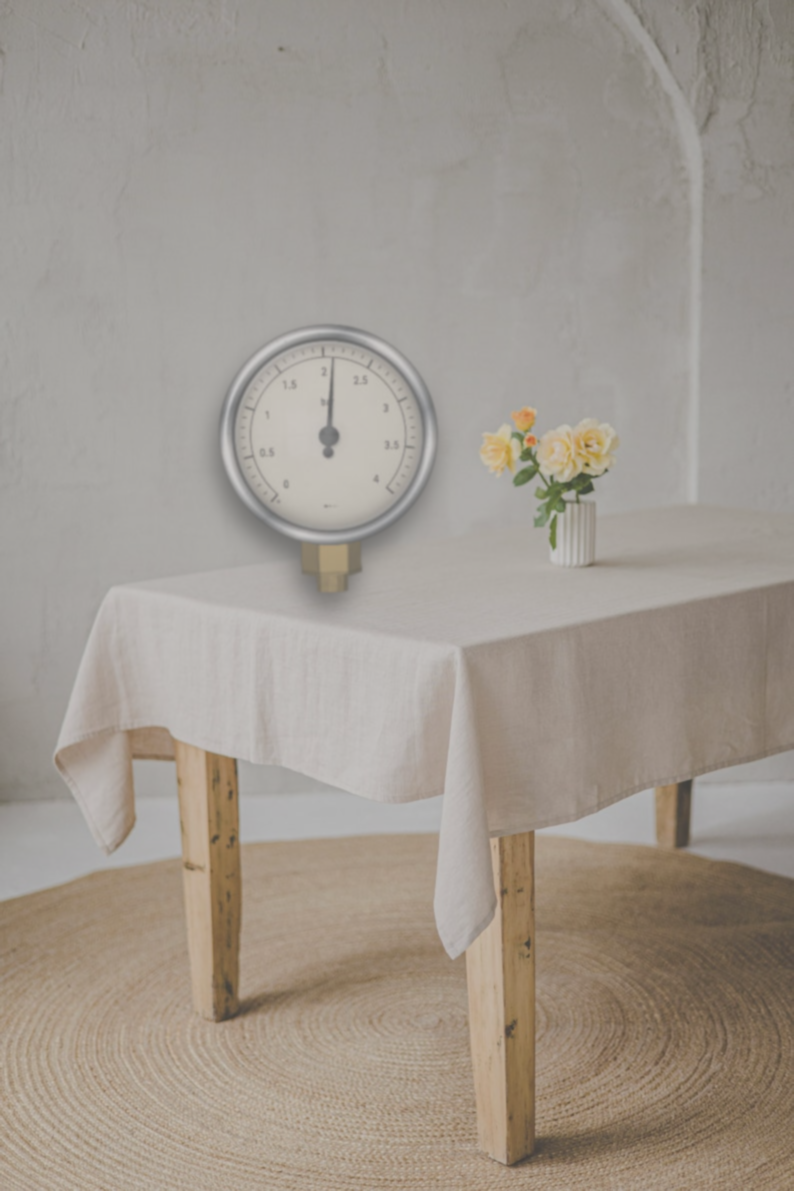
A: 2.1bar
